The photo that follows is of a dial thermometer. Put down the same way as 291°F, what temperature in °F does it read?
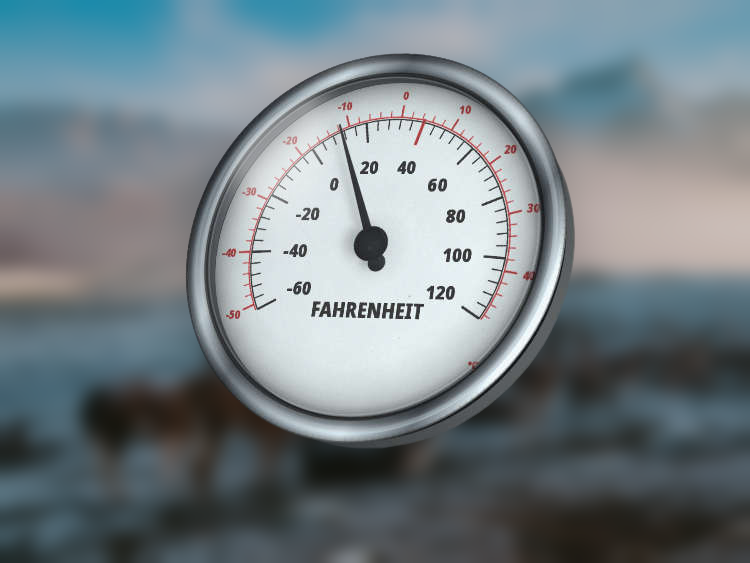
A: 12°F
